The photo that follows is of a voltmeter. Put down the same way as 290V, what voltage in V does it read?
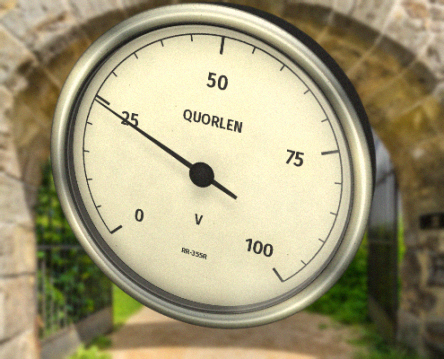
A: 25V
